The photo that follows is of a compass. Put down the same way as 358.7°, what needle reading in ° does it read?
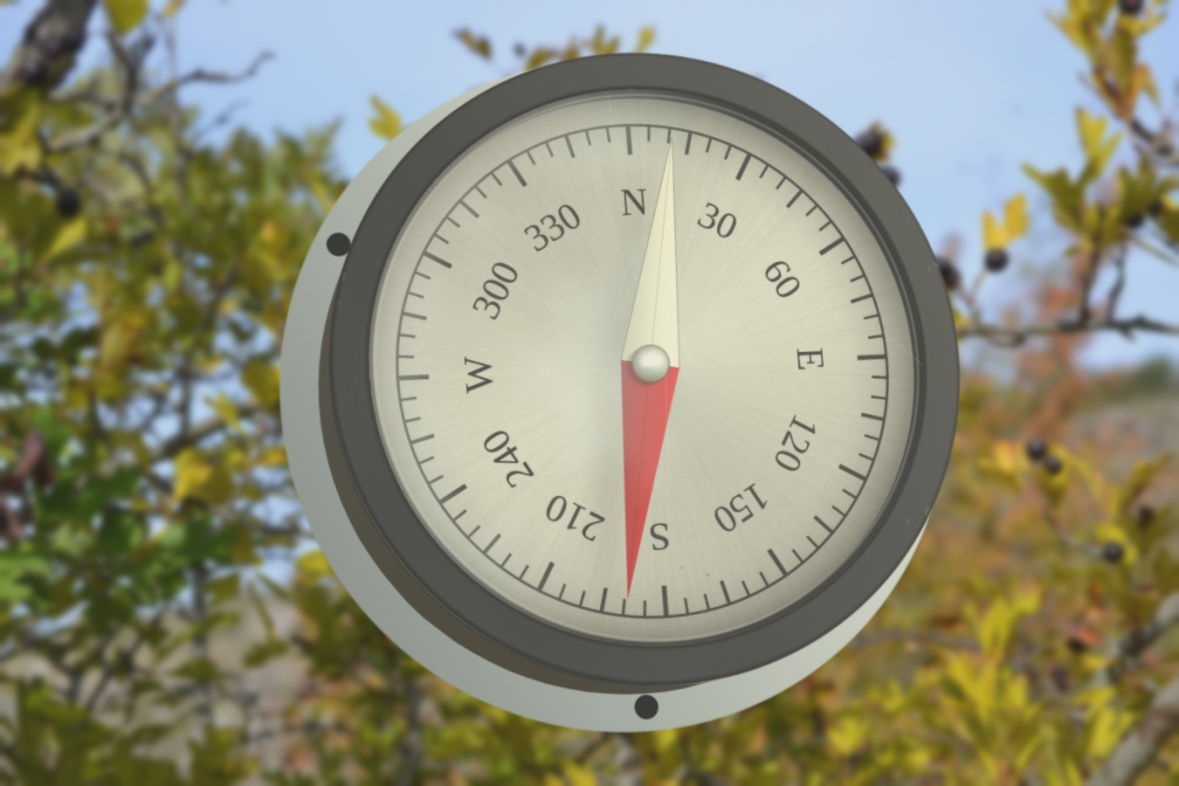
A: 190°
